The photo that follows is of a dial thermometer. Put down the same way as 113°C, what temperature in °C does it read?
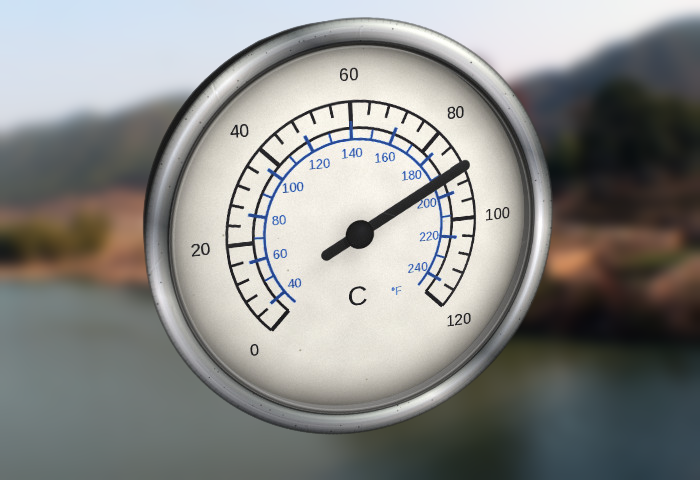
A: 88°C
